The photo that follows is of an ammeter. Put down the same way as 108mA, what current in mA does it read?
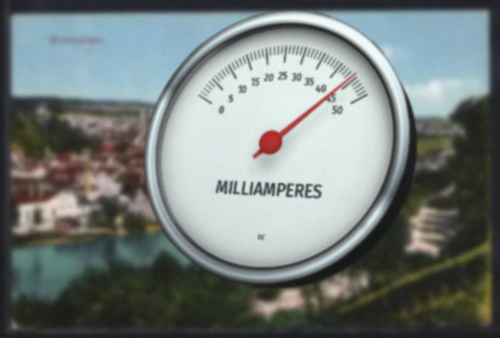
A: 45mA
